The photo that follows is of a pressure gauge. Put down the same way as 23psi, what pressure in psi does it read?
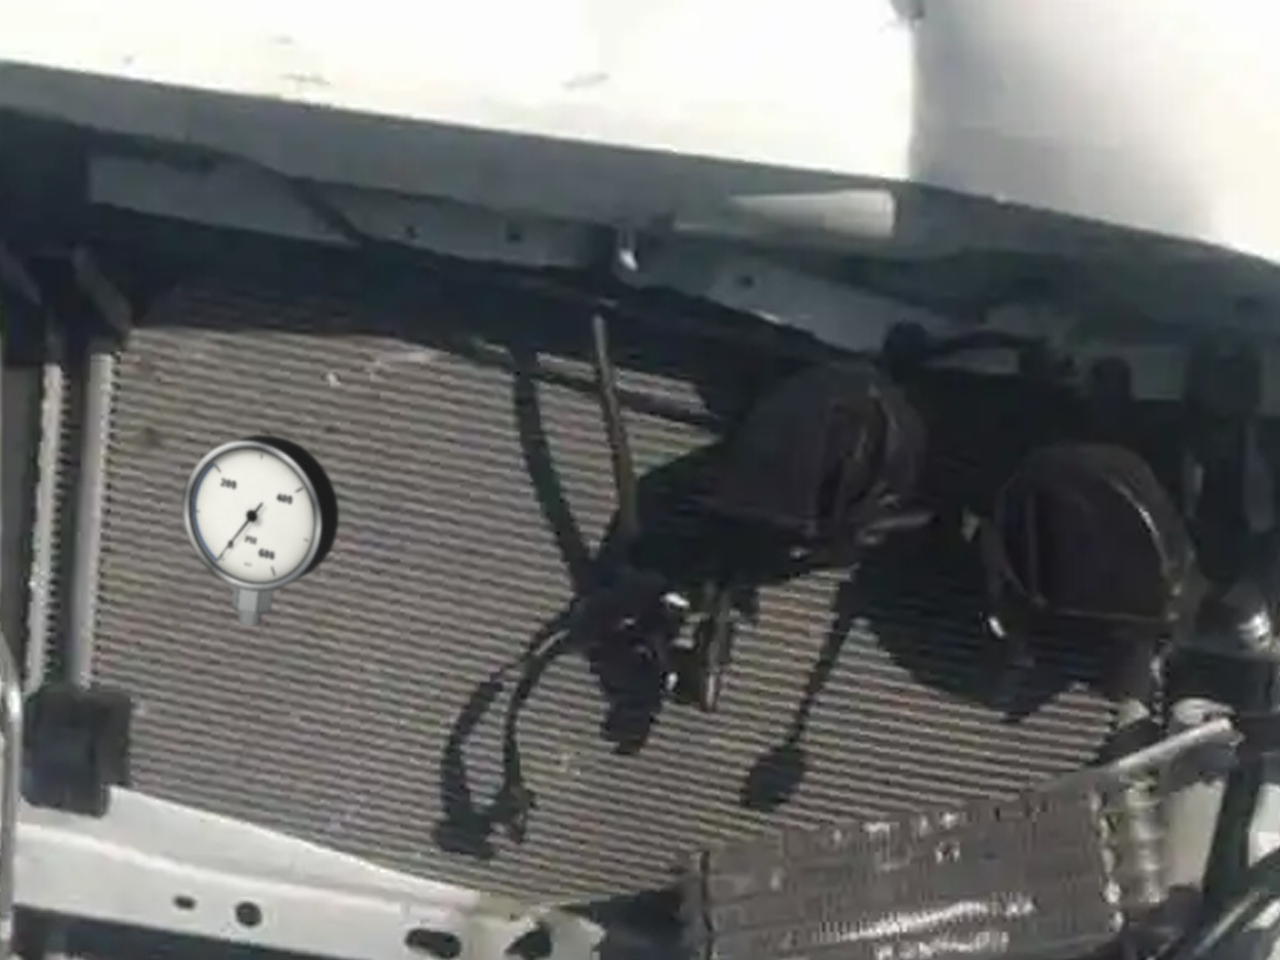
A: 0psi
